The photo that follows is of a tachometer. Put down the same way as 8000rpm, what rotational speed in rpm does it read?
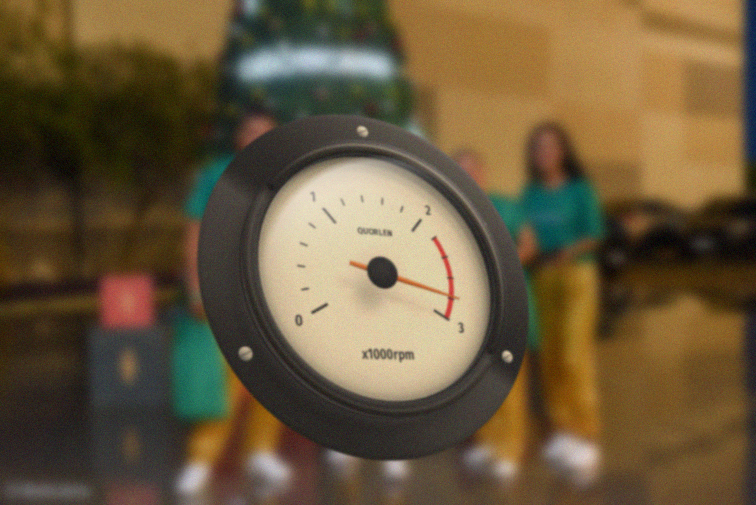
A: 2800rpm
